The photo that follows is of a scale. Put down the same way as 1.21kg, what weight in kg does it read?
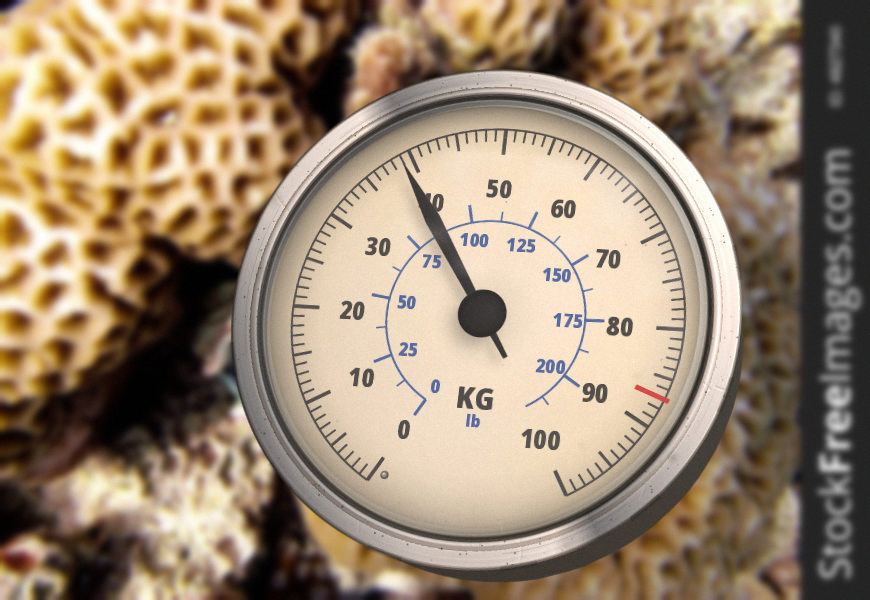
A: 39kg
